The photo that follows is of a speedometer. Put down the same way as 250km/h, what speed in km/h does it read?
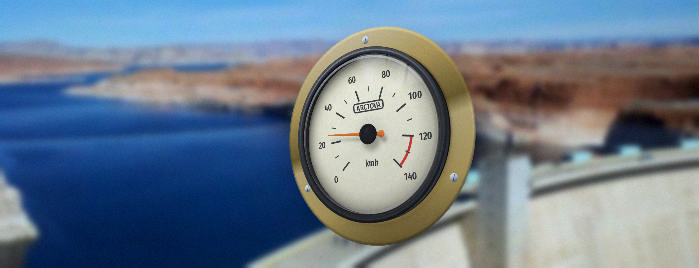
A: 25km/h
